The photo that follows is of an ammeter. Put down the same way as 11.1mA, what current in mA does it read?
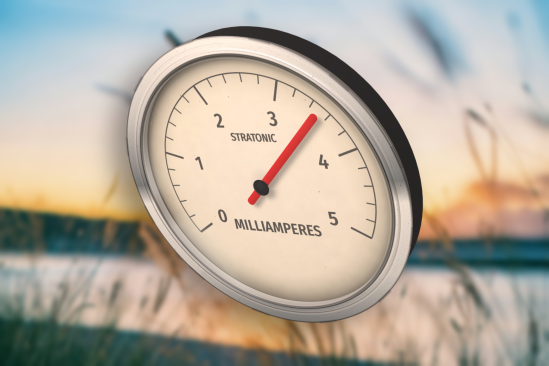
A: 3.5mA
